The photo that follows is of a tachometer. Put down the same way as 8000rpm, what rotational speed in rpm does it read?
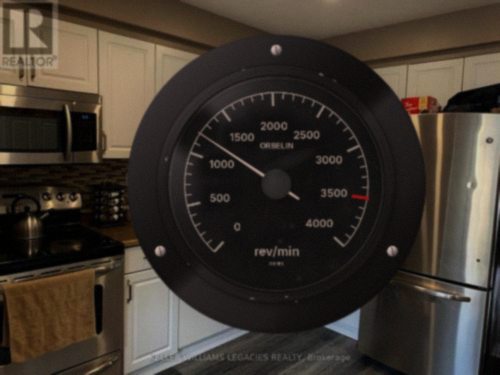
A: 1200rpm
